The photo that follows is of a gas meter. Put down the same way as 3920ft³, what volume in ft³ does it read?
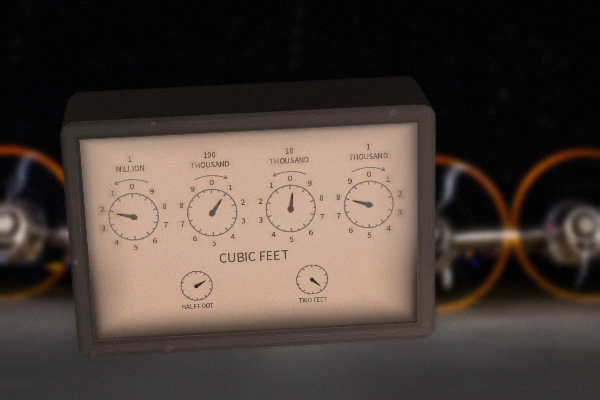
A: 209800ft³
